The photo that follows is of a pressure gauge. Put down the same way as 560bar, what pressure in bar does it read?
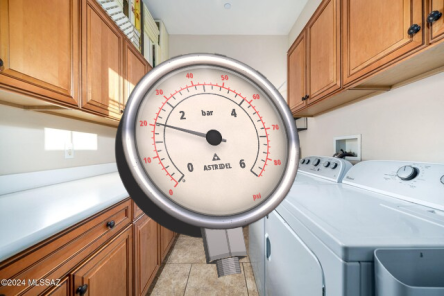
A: 1.4bar
